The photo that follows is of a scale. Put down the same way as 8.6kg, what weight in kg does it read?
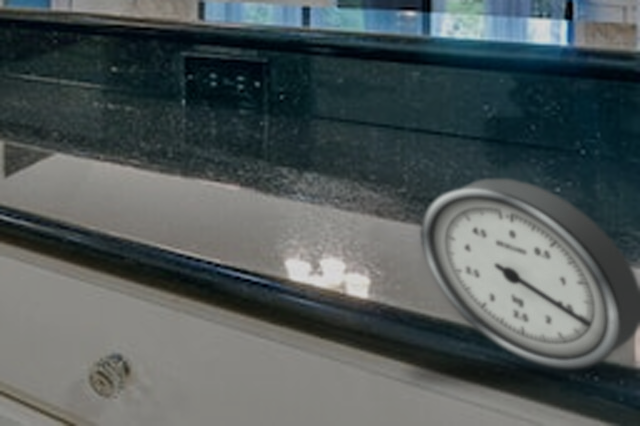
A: 1.5kg
